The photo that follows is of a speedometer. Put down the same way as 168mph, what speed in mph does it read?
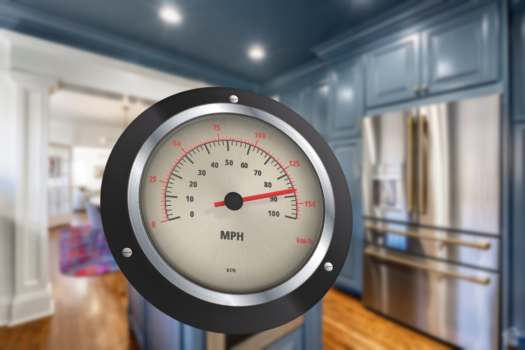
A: 88mph
